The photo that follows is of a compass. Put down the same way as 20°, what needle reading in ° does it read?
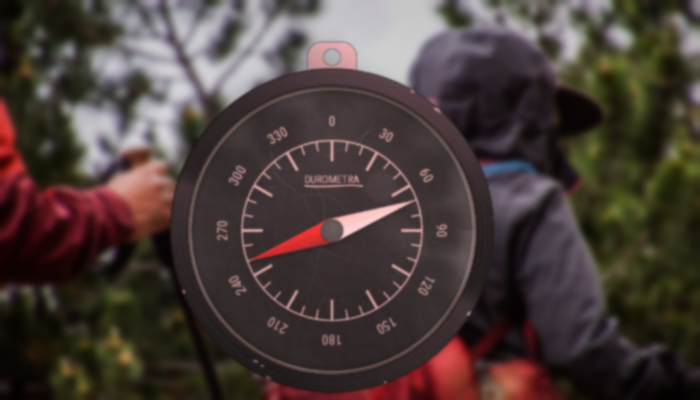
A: 250°
